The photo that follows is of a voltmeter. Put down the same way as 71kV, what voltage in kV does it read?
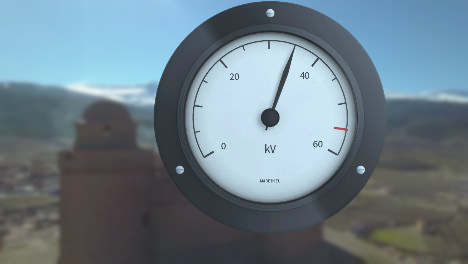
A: 35kV
